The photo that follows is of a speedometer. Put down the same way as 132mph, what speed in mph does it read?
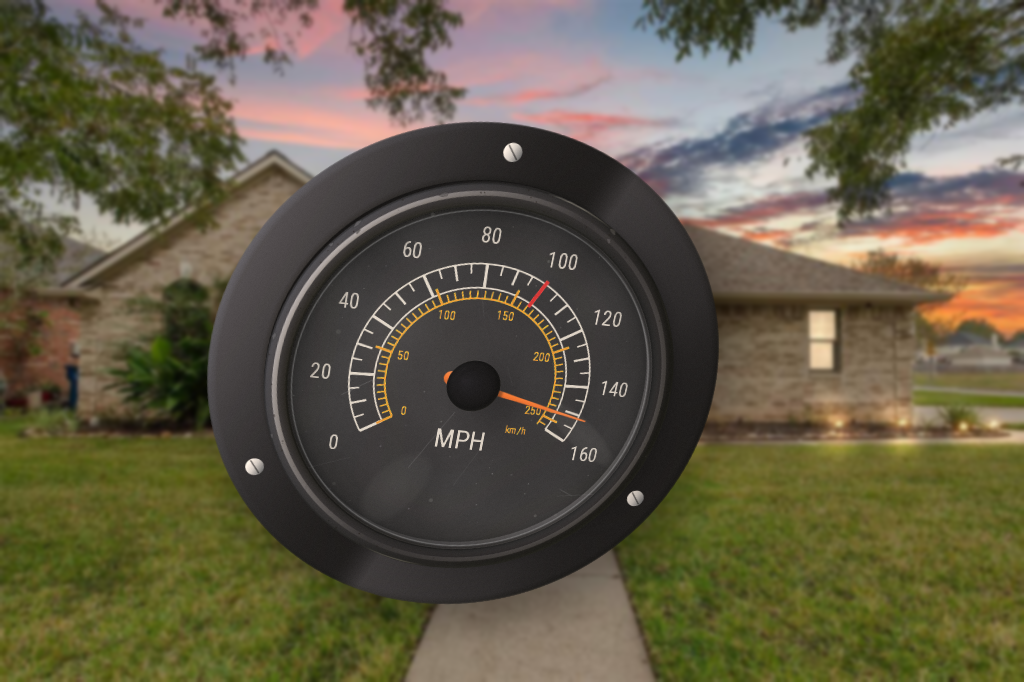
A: 150mph
